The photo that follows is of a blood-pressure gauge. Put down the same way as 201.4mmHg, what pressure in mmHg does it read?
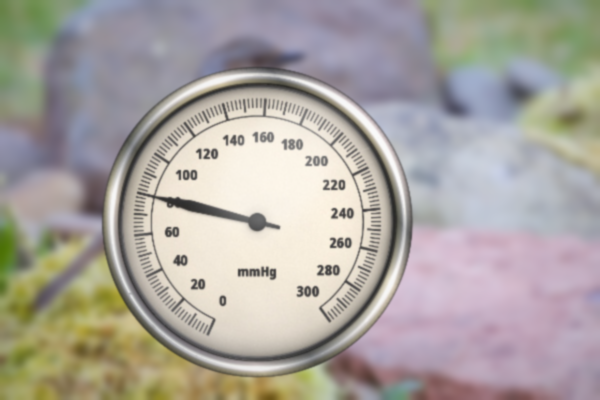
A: 80mmHg
